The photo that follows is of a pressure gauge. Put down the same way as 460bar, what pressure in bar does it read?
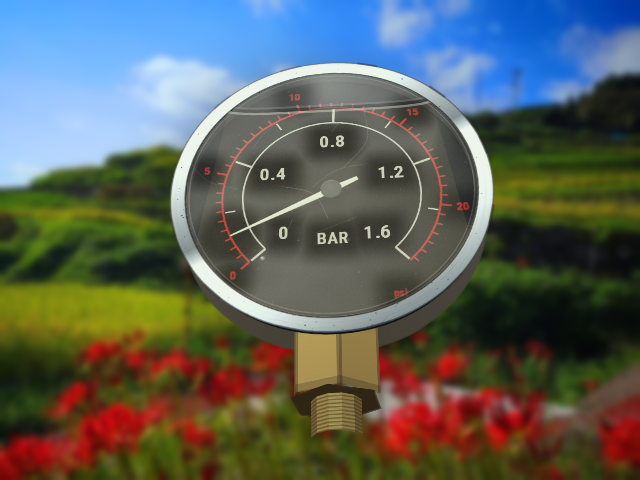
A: 0.1bar
